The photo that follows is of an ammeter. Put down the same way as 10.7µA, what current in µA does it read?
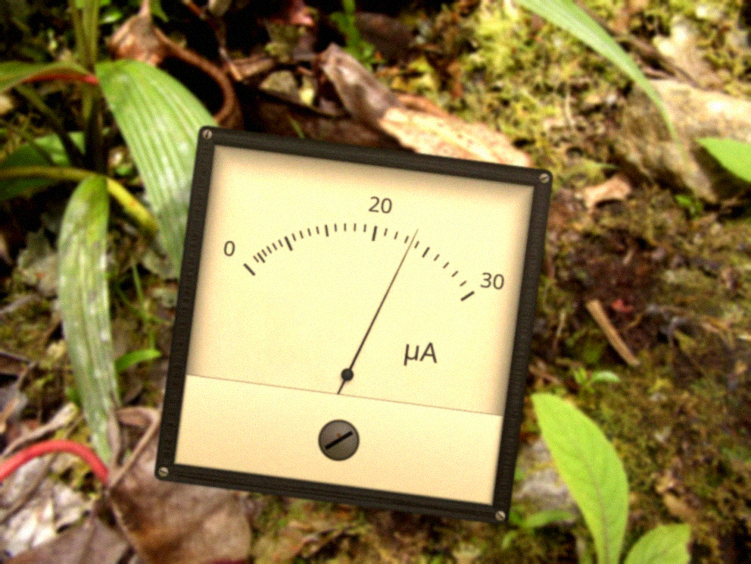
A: 23.5µA
